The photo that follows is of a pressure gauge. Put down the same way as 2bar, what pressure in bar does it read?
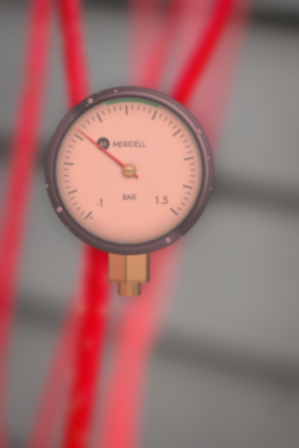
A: -0.2bar
